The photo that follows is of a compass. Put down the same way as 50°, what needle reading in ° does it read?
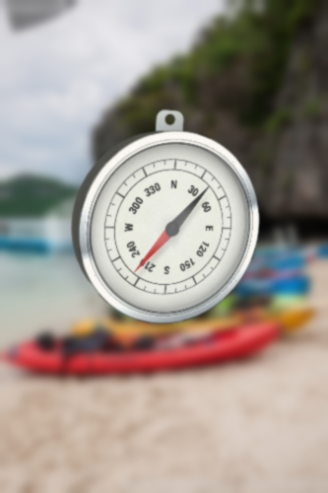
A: 220°
